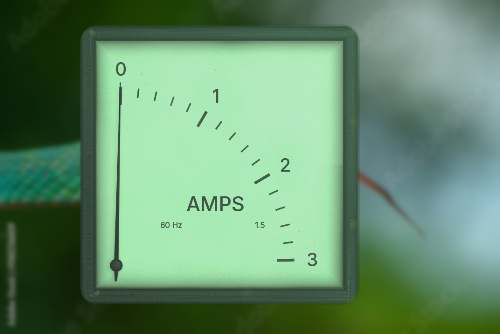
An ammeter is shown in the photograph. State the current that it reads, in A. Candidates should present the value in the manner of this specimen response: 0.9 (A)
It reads 0 (A)
